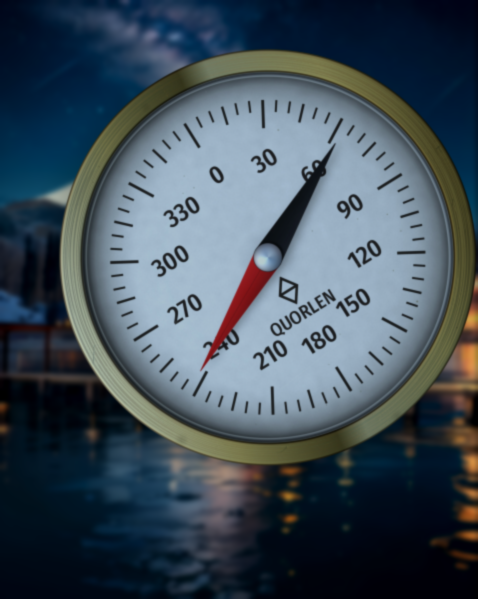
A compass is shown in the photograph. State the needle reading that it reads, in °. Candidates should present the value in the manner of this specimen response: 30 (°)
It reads 242.5 (°)
